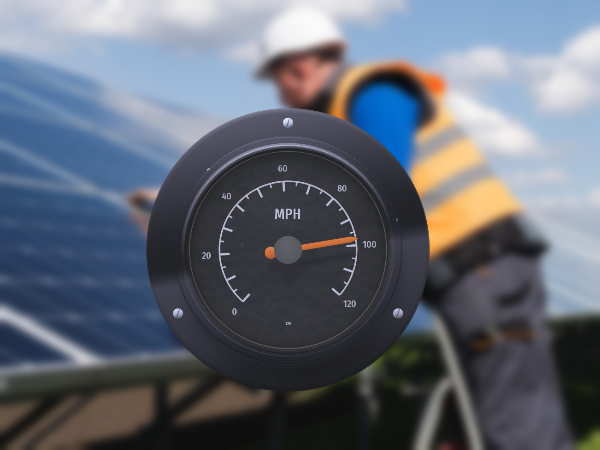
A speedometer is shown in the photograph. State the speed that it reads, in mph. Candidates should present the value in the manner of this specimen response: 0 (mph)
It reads 97.5 (mph)
